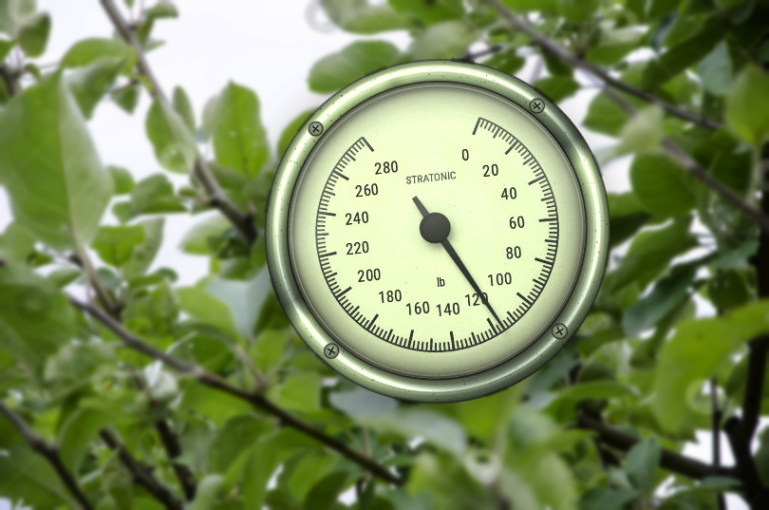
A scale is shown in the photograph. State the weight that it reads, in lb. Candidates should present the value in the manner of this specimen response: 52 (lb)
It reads 116 (lb)
